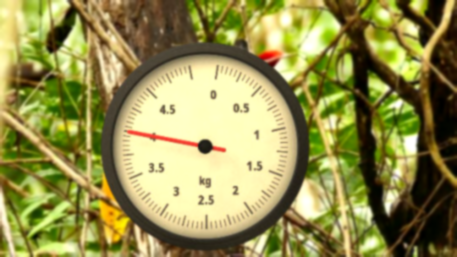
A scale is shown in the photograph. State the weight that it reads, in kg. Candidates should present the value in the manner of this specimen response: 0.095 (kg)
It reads 4 (kg)
